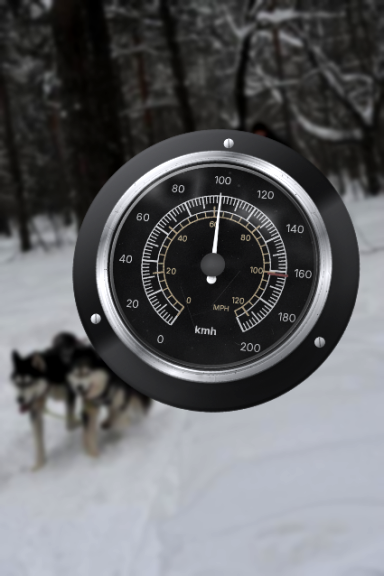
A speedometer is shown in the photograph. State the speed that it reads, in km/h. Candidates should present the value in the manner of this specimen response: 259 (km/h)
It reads 100 (km/h)
